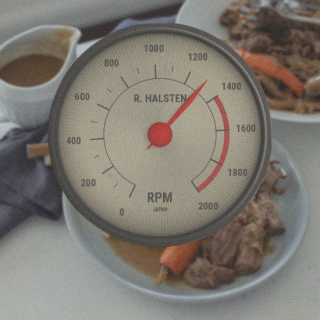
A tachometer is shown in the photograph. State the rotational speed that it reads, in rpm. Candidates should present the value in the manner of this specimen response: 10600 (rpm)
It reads 1300 (rpm)
